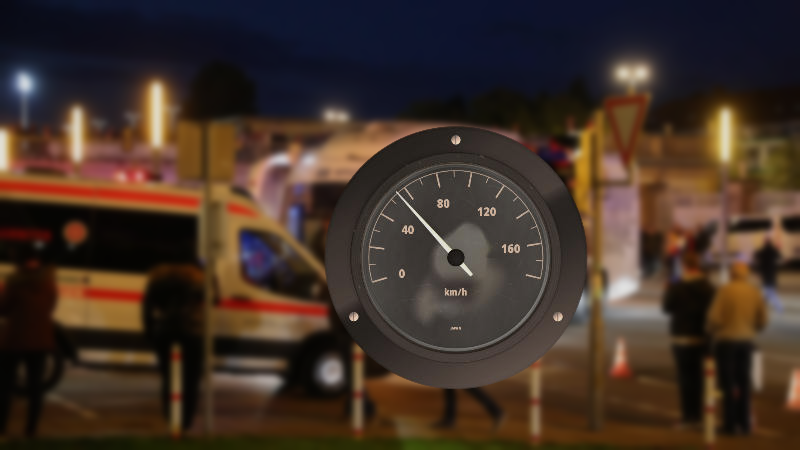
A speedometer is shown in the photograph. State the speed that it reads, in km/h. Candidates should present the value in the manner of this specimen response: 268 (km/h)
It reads 55 (km/h)
